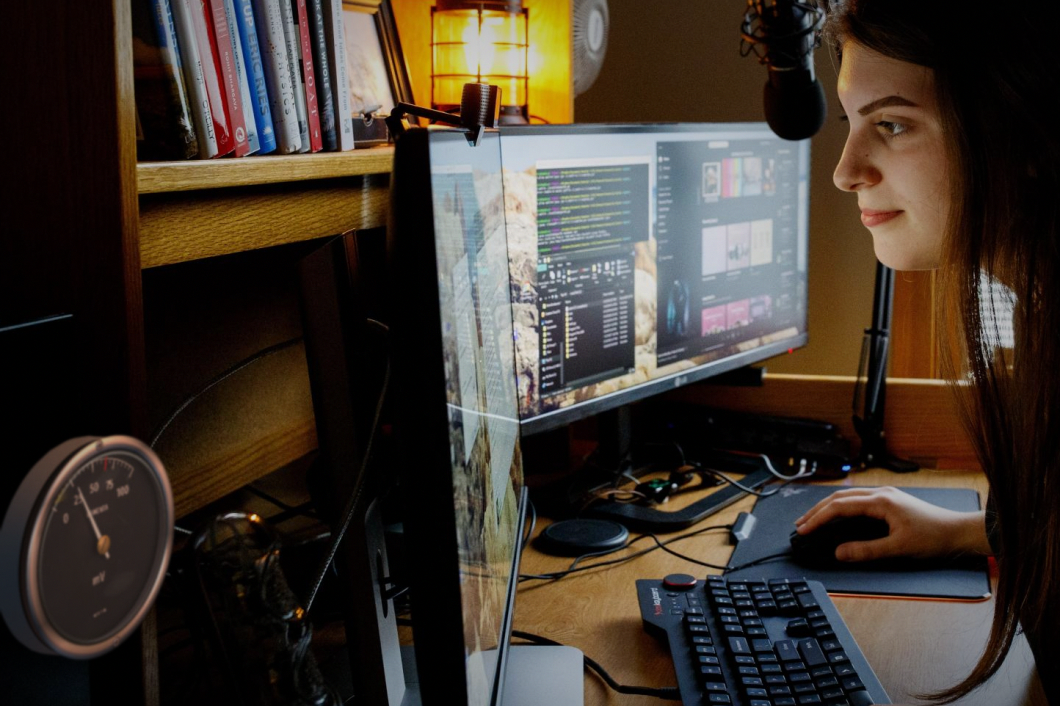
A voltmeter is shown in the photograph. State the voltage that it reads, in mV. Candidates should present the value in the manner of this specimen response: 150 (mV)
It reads 25 (mV)
